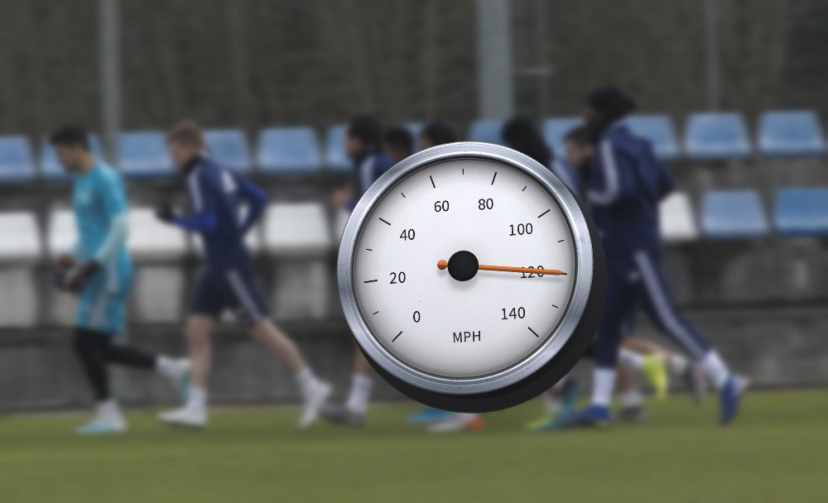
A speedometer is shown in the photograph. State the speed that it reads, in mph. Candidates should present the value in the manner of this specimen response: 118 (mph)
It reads 120 (mph)
